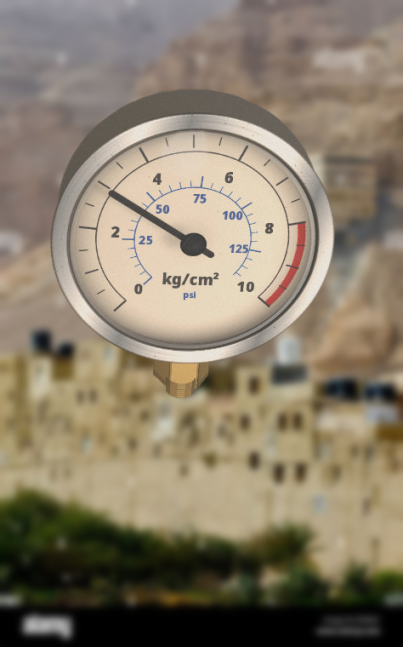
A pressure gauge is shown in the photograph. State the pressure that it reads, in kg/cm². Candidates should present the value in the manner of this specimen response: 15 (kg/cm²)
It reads 3 (kg/cm²)
